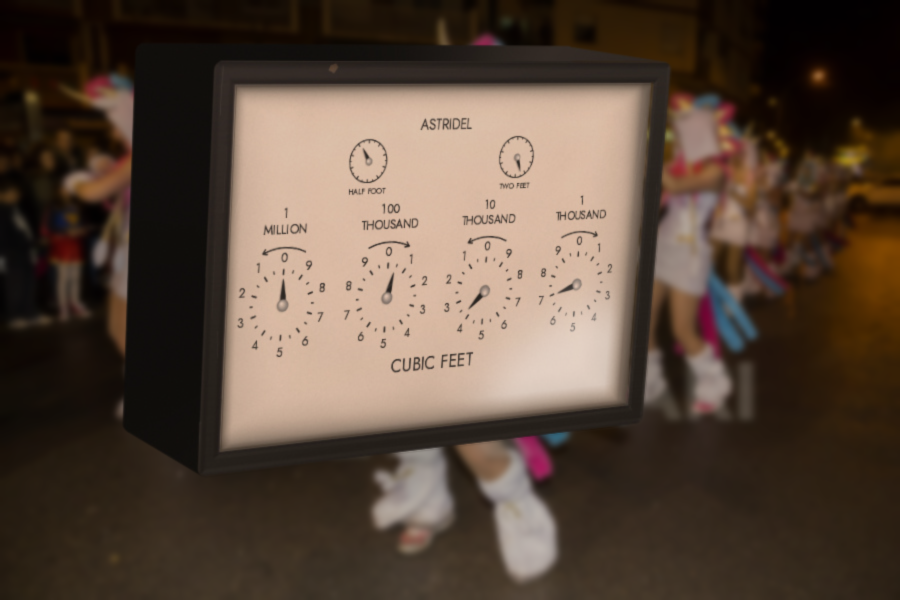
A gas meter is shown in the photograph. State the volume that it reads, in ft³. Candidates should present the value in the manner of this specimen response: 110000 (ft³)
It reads 3700 (ft³)
